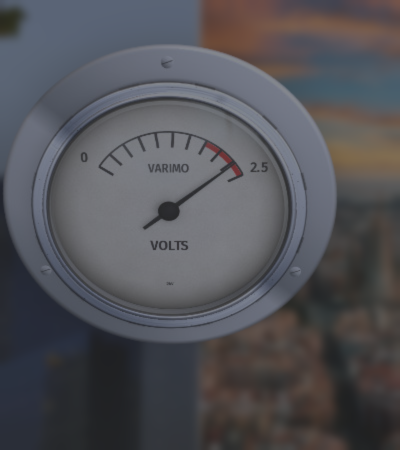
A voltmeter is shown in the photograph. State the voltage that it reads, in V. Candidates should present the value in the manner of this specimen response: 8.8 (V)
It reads 2.25 (V)
